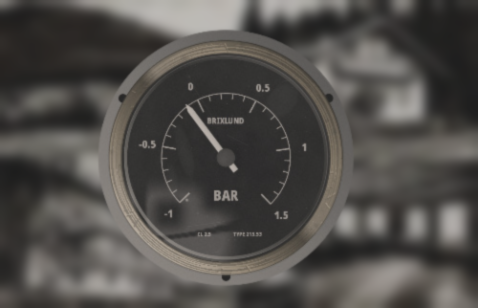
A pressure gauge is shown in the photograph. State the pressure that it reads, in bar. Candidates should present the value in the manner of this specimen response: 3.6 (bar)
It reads -0.1 (bar)
